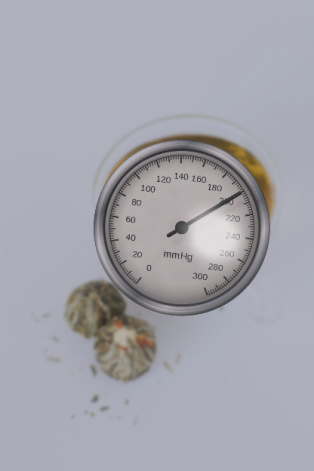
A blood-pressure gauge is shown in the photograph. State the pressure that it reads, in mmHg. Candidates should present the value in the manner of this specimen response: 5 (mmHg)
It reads 200 (mmHg)
